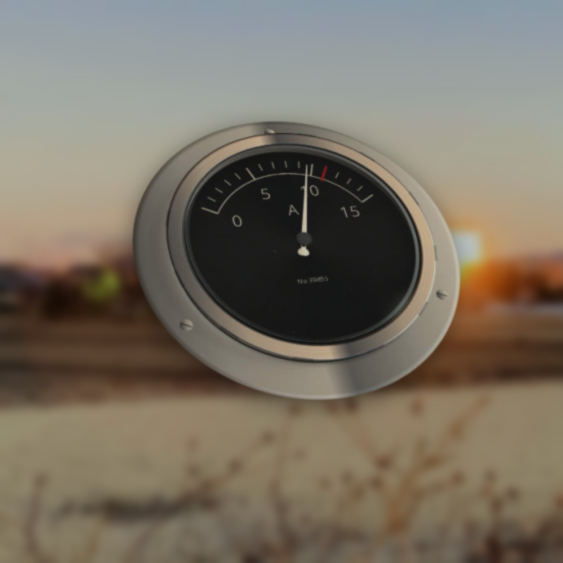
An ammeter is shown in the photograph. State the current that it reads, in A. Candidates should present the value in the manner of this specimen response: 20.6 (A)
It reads 9.5 (A)
